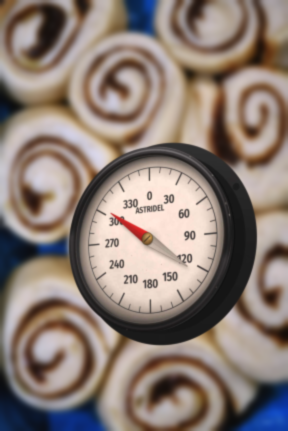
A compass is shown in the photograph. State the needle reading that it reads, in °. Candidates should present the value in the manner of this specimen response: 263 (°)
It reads 305 (°)
